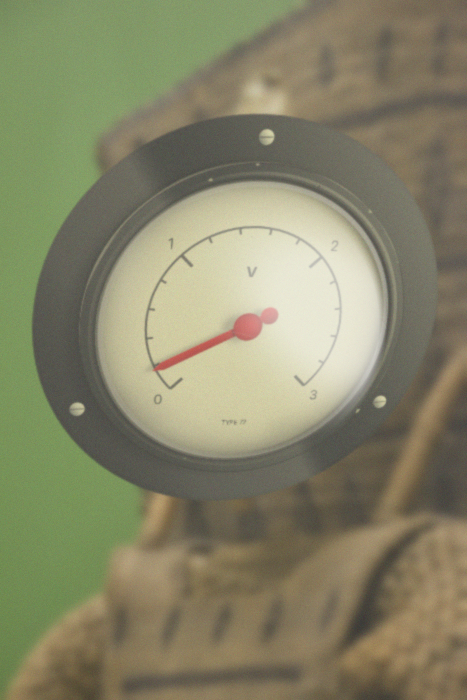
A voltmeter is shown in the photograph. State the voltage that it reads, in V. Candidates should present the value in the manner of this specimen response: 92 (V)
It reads 0.2 (V)
